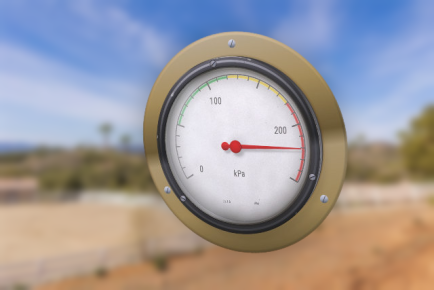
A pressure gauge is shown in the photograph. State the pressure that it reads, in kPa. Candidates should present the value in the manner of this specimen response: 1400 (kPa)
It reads 220 (kPa)
